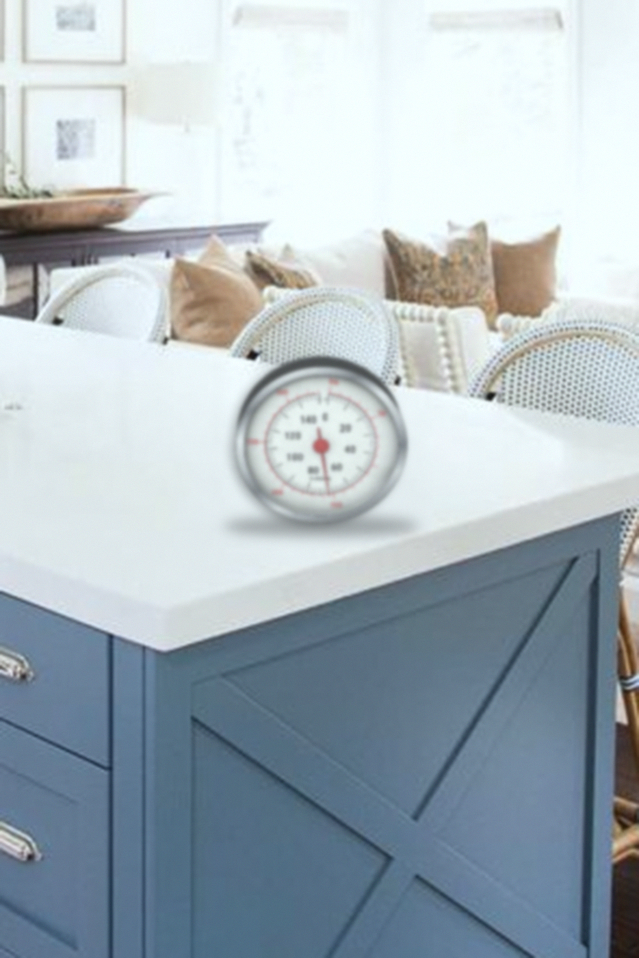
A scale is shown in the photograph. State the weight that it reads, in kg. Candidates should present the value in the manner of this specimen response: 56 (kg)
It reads 70 (kg)
